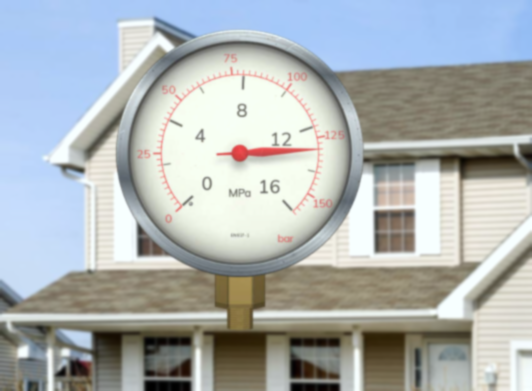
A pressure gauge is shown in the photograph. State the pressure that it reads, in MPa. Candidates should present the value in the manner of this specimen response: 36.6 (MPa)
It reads 13 (MPa)
